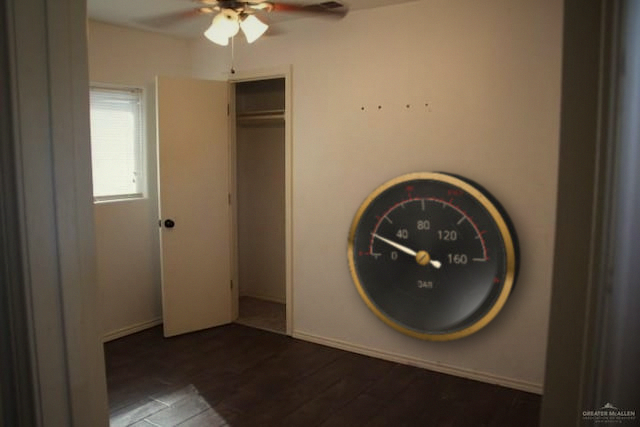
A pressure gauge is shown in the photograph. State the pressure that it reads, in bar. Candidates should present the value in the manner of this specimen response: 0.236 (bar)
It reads 20 (bar)
